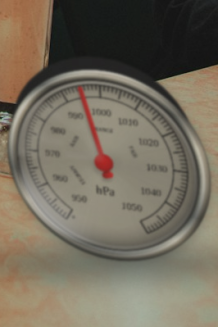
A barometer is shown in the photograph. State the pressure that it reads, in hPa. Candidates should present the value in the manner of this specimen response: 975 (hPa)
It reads 995 (hPa)
